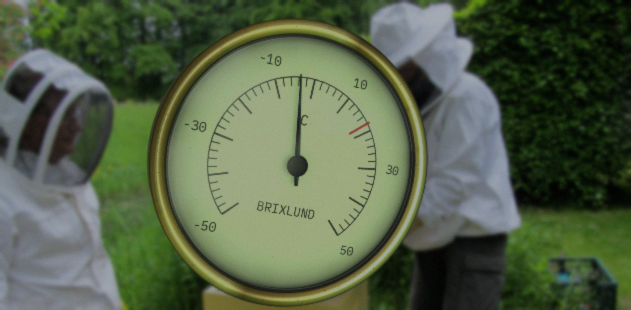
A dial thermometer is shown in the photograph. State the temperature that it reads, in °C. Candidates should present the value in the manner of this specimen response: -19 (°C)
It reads -4 (°C)
